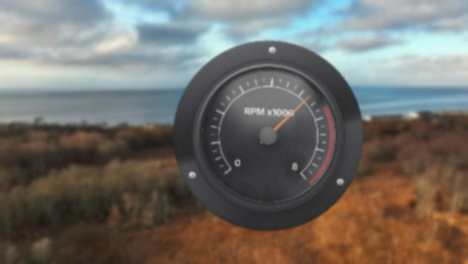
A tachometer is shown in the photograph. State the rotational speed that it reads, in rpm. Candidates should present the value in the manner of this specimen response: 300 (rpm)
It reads 5250 (rpm)
